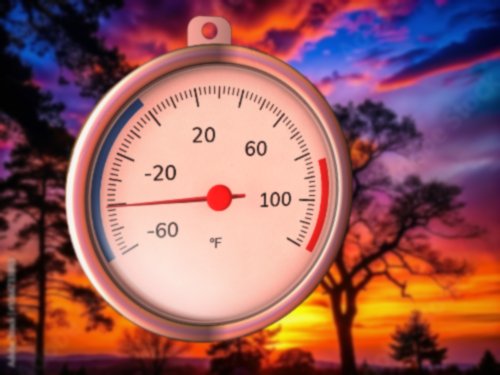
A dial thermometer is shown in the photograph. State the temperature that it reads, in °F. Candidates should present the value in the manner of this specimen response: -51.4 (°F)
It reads -40 (°F)
